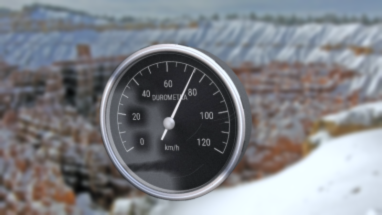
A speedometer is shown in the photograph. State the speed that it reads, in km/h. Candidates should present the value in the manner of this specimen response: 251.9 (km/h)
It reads 75 (km/h)
